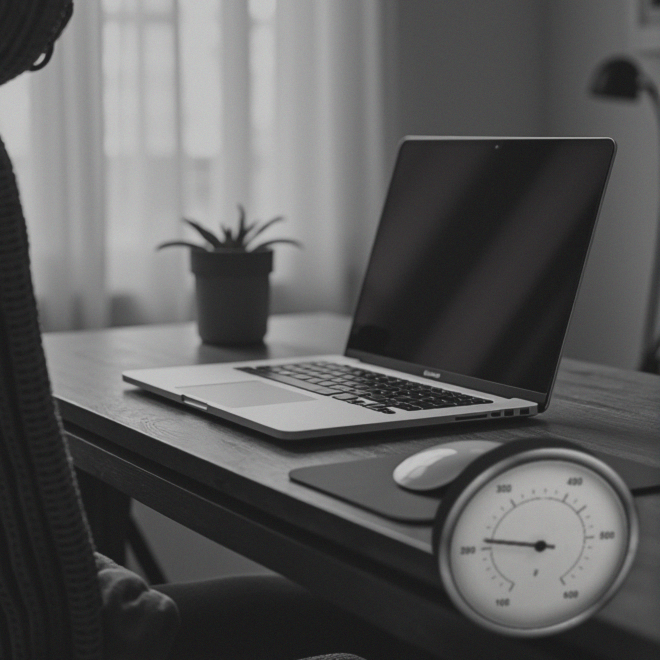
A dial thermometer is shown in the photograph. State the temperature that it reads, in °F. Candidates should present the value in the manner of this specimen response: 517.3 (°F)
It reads 220 (°F)
